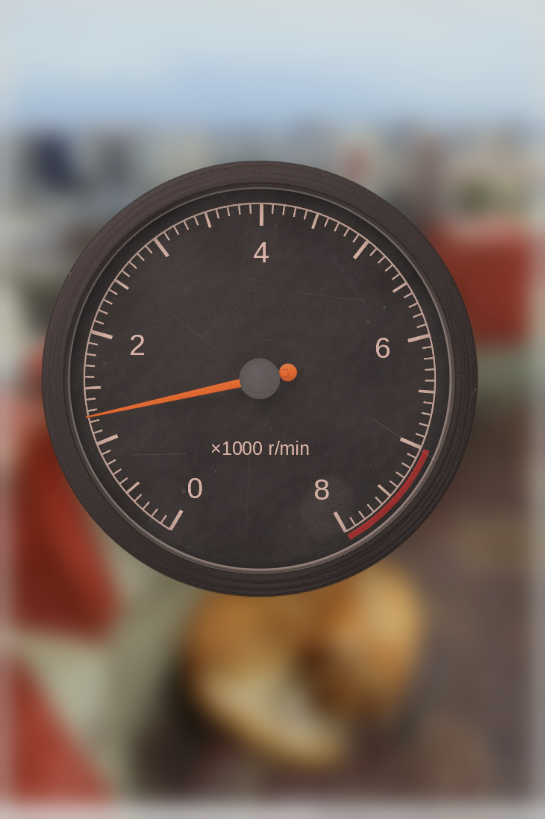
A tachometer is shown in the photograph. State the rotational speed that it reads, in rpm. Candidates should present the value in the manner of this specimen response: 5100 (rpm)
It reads 1250 (rpm)
